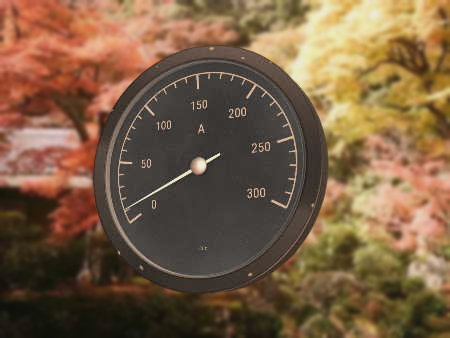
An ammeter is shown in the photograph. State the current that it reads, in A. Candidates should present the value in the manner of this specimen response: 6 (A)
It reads 10 (A)
